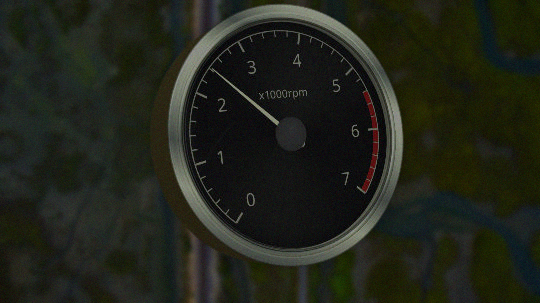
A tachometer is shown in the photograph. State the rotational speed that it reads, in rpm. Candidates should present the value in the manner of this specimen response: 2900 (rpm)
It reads 2400 (rpm)
